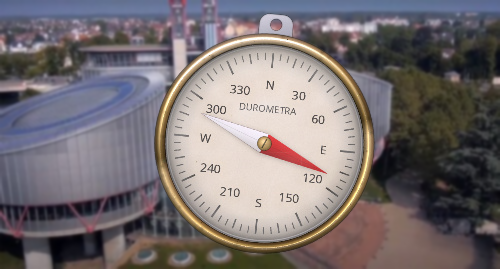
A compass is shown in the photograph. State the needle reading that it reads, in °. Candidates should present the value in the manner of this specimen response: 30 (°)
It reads 110 (°)
